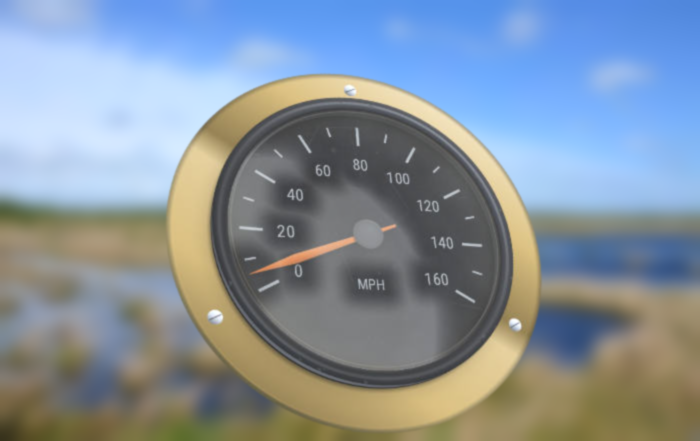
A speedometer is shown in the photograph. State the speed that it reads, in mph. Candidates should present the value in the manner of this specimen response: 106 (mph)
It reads 5 (mph)
